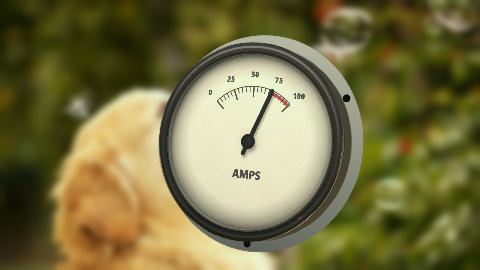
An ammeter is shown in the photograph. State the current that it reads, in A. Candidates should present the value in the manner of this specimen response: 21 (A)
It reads 75 (A)
